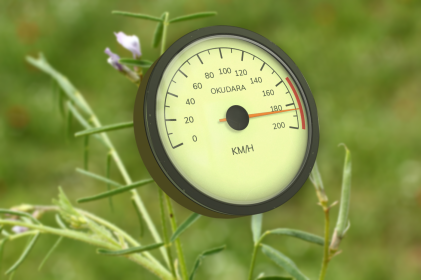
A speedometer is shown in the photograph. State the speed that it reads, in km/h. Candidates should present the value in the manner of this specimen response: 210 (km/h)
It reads 185 (km/h)
